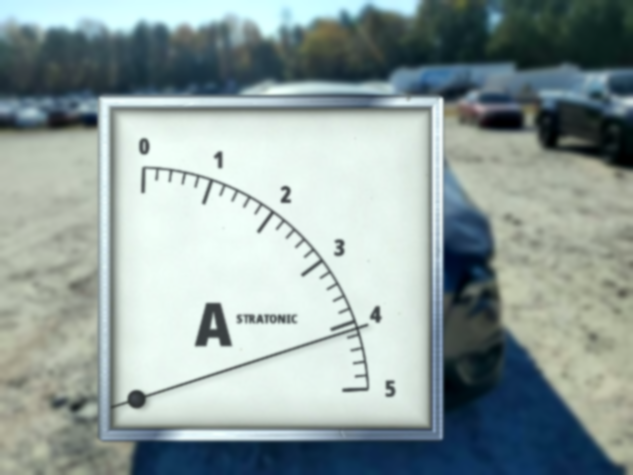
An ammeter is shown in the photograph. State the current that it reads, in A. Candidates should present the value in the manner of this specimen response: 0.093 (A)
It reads 4.1 (A)
